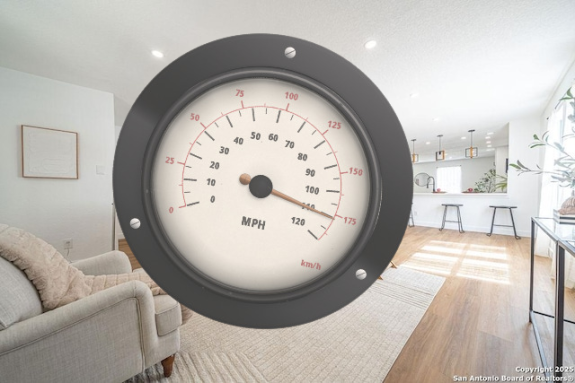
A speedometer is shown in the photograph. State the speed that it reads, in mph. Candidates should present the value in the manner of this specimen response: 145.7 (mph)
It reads 110 (mph)
